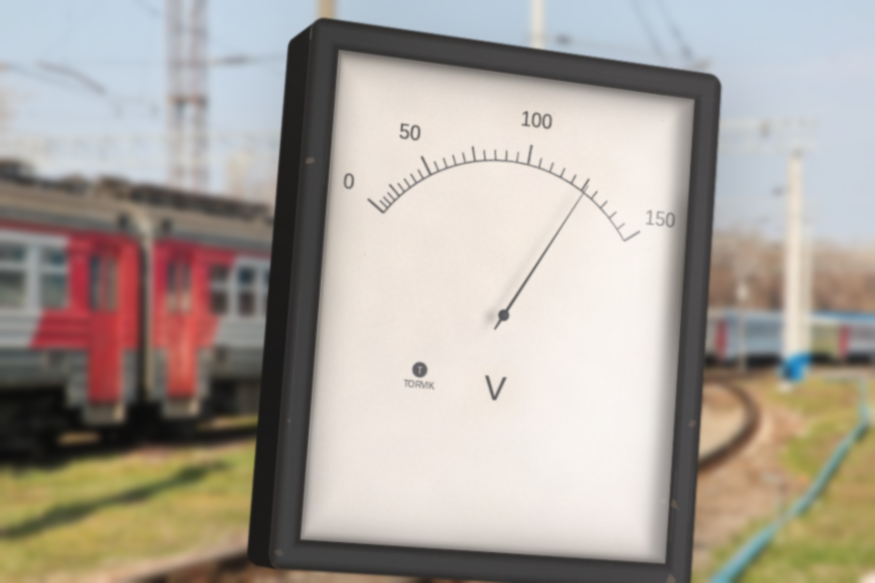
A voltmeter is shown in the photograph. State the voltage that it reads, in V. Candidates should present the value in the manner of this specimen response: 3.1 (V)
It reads 125 (V)
